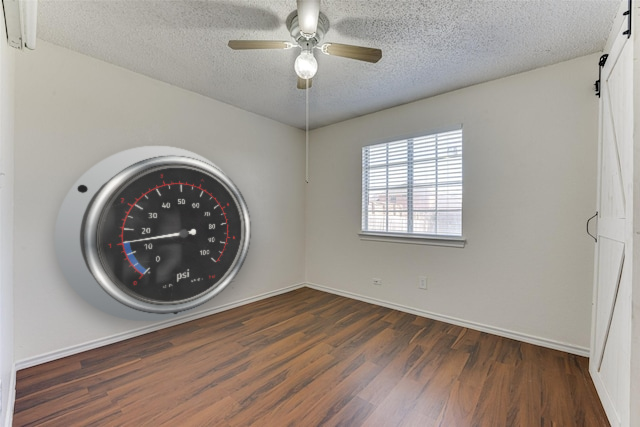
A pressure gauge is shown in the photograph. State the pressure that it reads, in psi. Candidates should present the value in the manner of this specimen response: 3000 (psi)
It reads 15 (psi)
